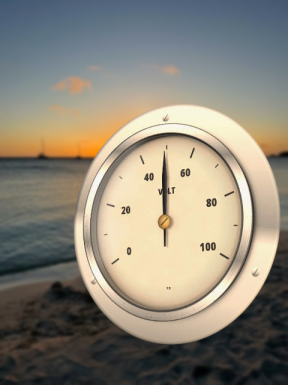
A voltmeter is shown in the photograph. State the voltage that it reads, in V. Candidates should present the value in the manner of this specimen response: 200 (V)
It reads 50 (V)
